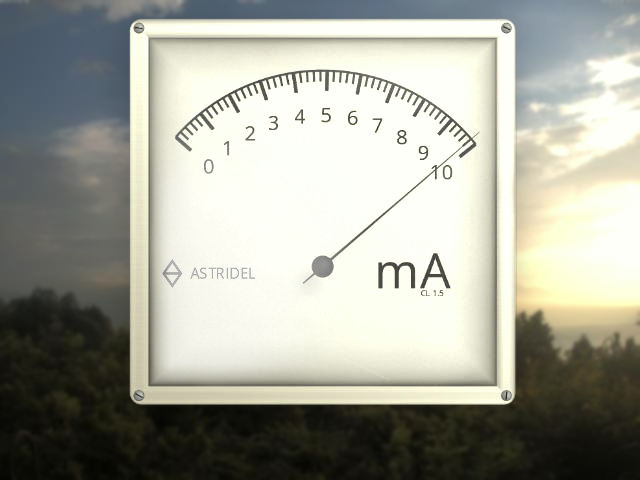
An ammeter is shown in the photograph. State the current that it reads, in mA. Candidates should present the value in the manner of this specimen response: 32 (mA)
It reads 9.8 (mA)
